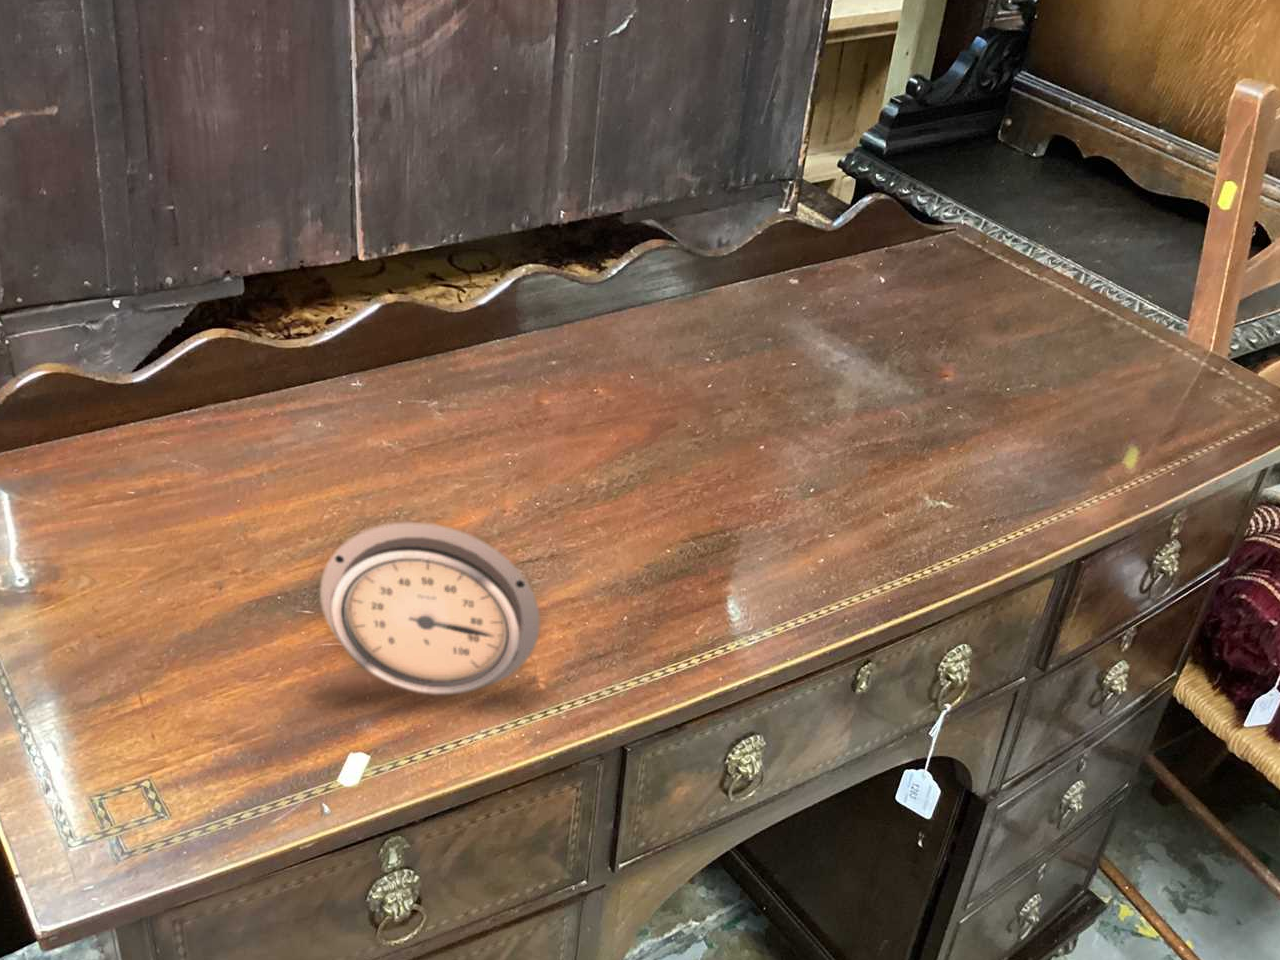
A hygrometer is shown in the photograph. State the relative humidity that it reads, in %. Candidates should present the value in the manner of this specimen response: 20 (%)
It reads 85 (%)
